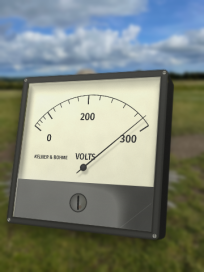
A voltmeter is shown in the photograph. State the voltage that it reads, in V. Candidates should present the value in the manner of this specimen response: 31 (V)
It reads 290 (V)
